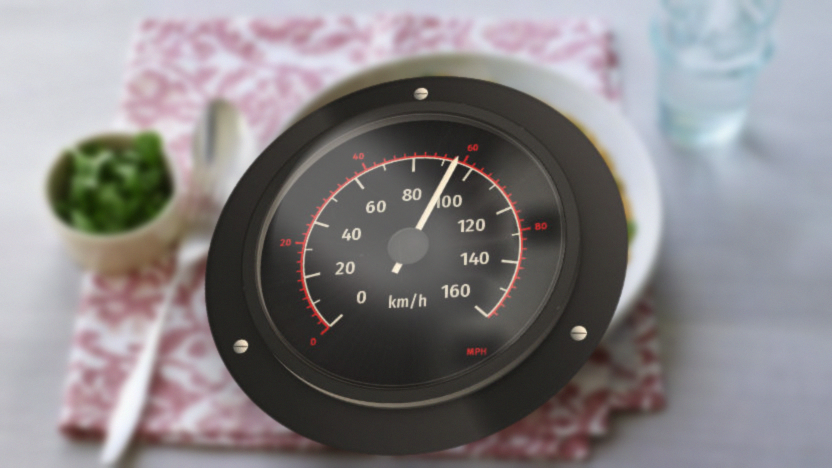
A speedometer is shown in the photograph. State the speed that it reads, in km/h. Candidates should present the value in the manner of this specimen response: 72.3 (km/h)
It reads 95 (km/h)
